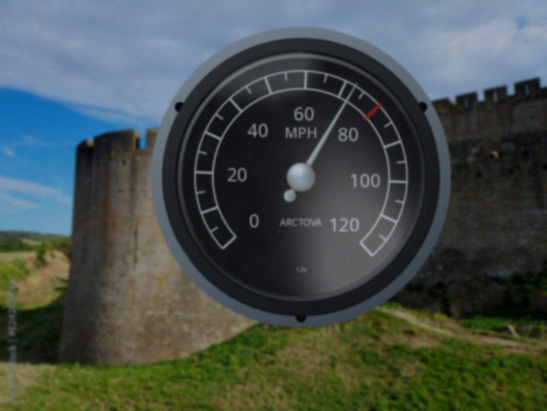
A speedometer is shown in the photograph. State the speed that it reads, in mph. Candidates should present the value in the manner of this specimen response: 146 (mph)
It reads 72.5 (mph)
